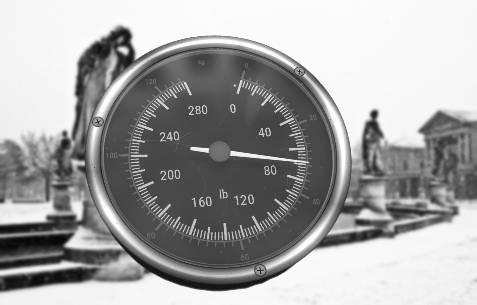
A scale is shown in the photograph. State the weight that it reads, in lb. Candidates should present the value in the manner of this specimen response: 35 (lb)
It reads 70 (lb)
